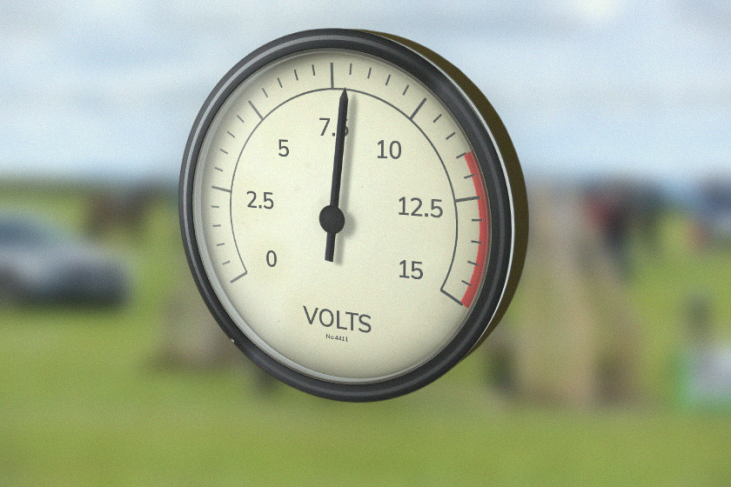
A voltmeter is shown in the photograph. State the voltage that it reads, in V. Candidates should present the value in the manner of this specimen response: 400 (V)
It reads 8 (V)
